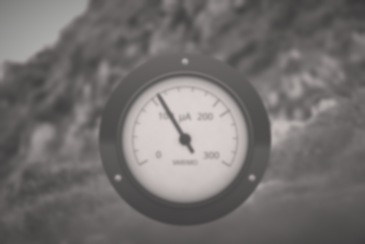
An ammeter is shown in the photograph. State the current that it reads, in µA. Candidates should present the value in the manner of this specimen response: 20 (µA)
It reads 110 (µA)
